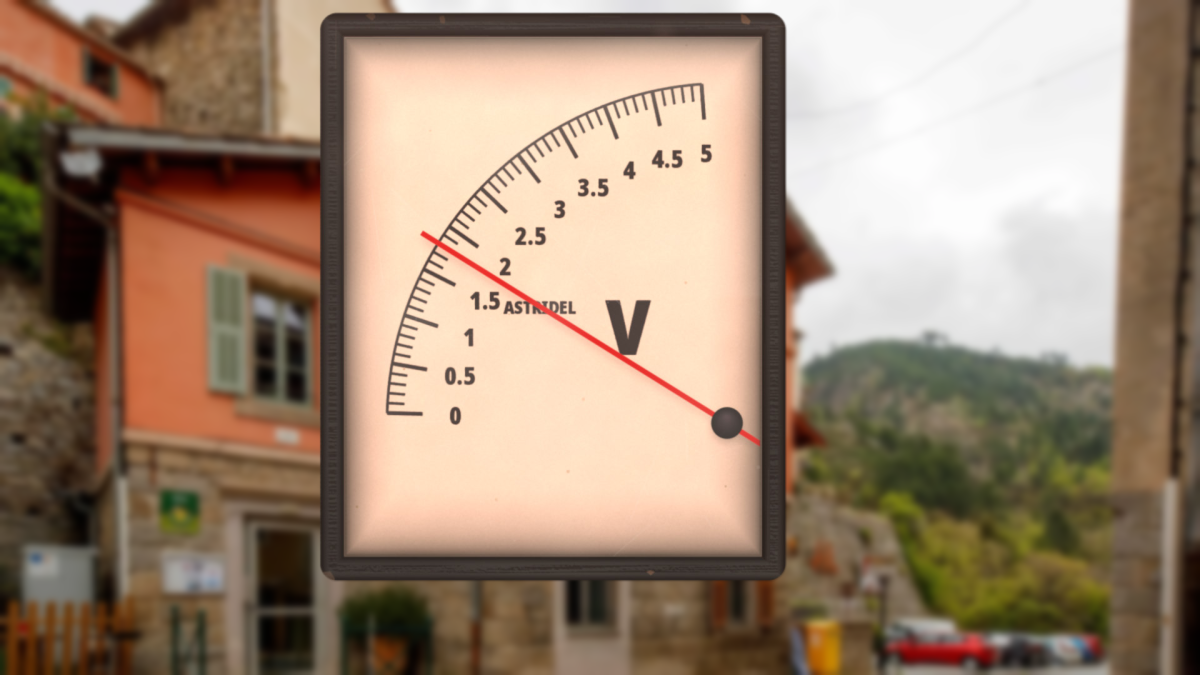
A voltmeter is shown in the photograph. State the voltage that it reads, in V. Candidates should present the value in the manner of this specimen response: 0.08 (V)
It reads 1.8 (V)
